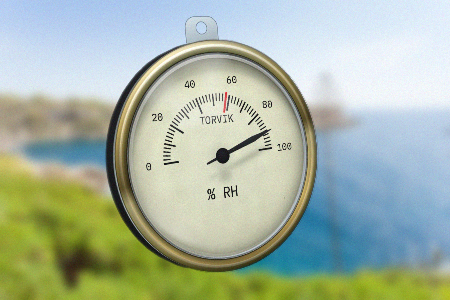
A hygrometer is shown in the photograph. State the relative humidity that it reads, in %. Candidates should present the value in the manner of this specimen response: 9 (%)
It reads 90 (%)
